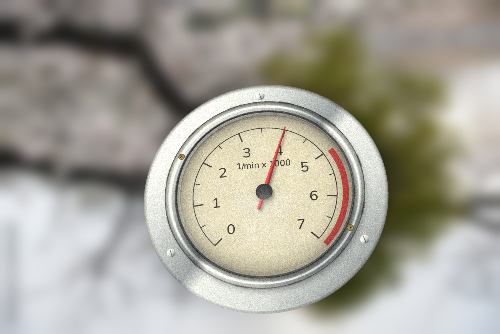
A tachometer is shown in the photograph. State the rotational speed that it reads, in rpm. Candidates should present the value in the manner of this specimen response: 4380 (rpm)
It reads 4000 (rpm)
